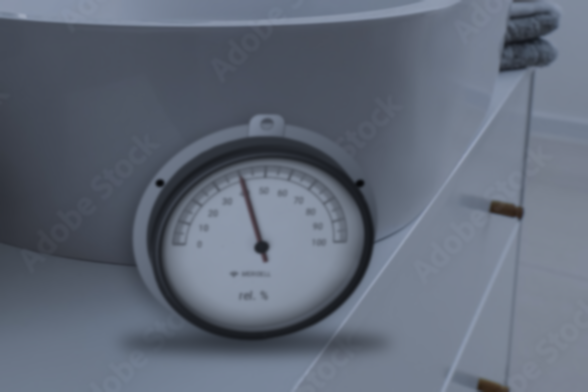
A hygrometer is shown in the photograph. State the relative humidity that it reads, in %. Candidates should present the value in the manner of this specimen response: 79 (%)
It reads 40 (%)
